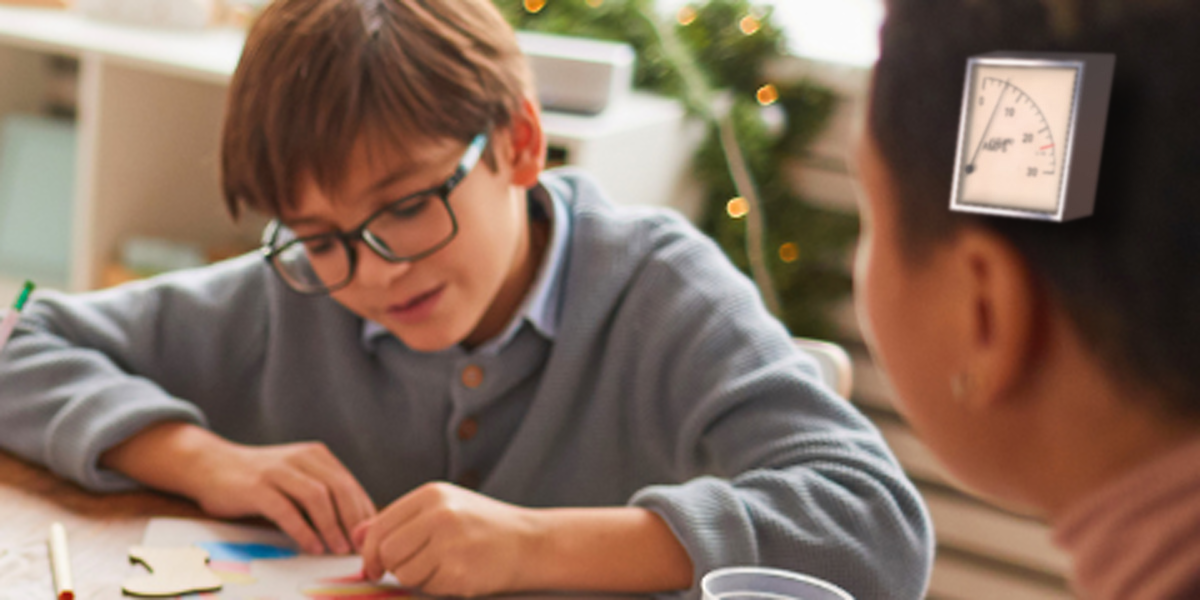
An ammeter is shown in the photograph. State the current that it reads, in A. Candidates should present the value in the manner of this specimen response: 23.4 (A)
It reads 6 (A)
